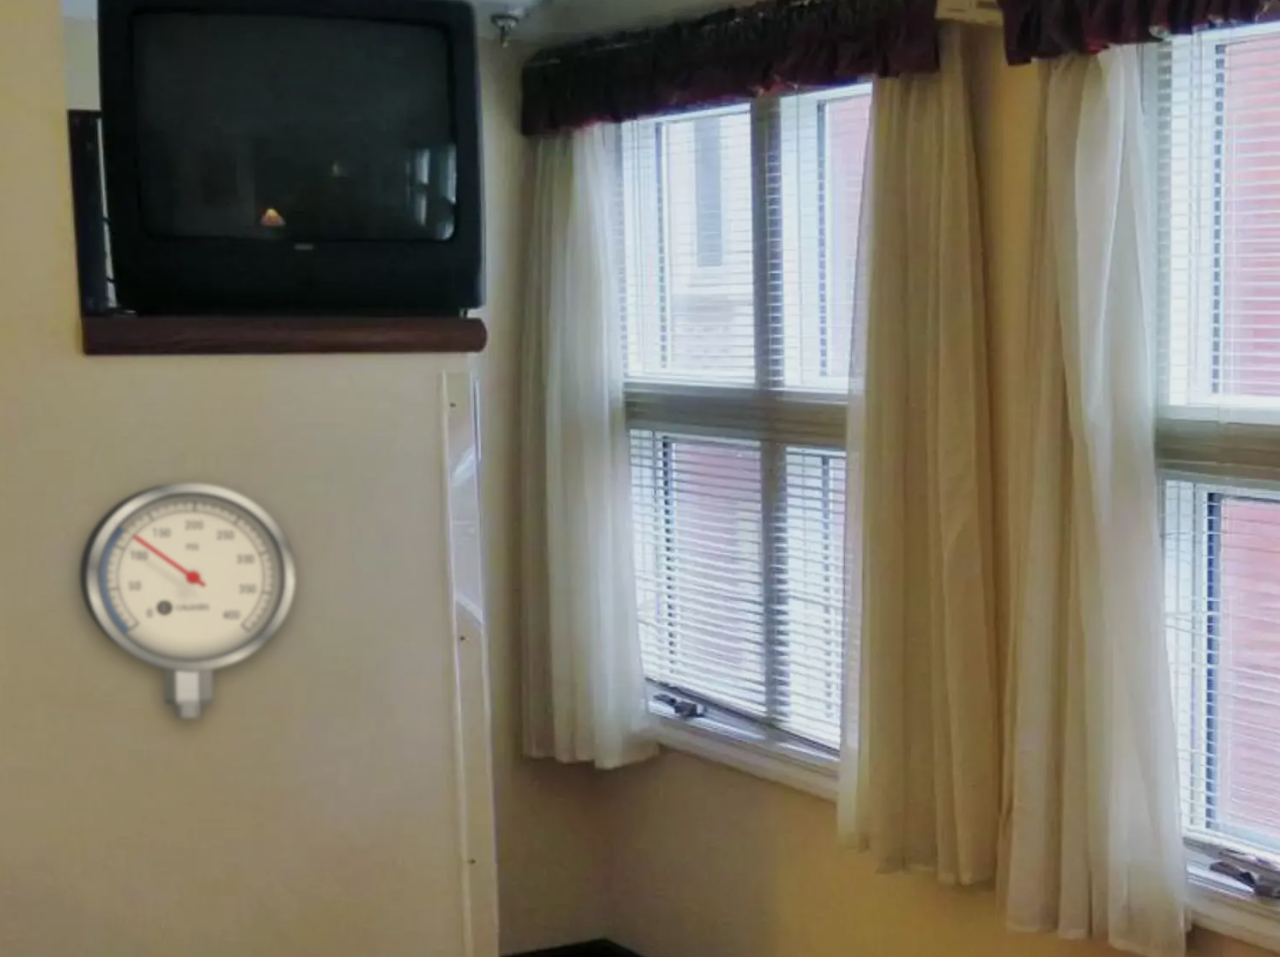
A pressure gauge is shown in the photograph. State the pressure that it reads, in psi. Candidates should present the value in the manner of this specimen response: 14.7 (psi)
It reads 120 (psi)
